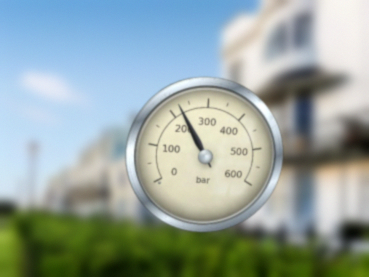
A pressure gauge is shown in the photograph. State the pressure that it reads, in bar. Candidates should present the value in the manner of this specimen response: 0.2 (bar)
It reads 225 (bar)
